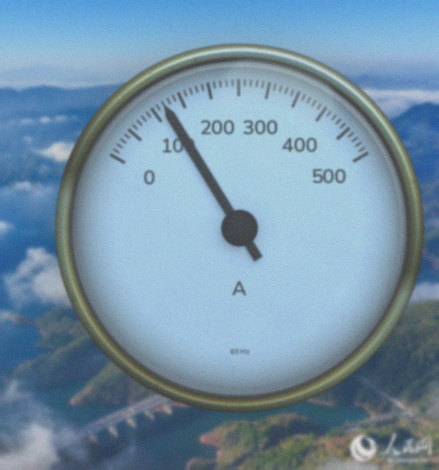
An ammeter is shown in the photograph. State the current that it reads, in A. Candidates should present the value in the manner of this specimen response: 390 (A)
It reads 120 (A)
